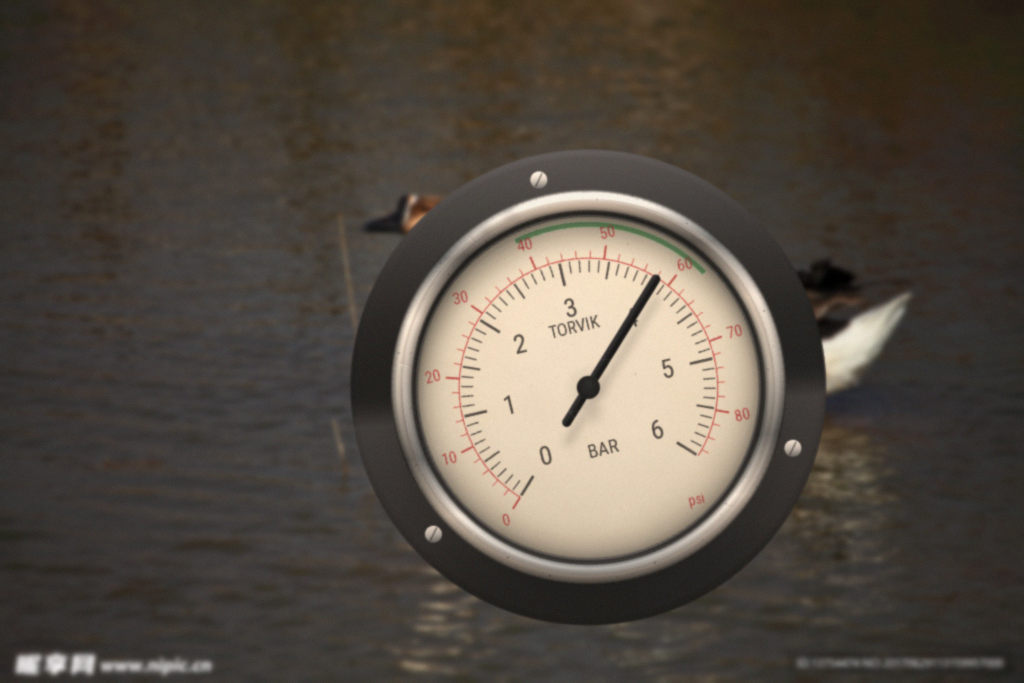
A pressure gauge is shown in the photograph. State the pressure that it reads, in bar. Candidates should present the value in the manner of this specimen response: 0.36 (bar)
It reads 4 (bar)
